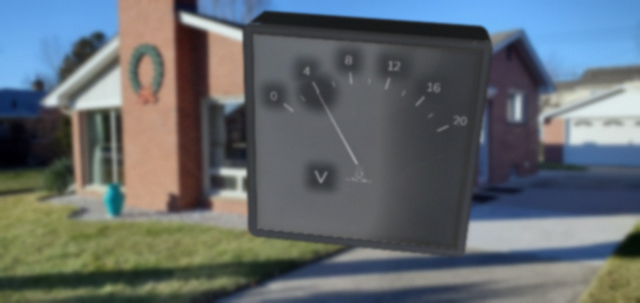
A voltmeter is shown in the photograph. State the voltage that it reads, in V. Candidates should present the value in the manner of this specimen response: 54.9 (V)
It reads 4 (V)
